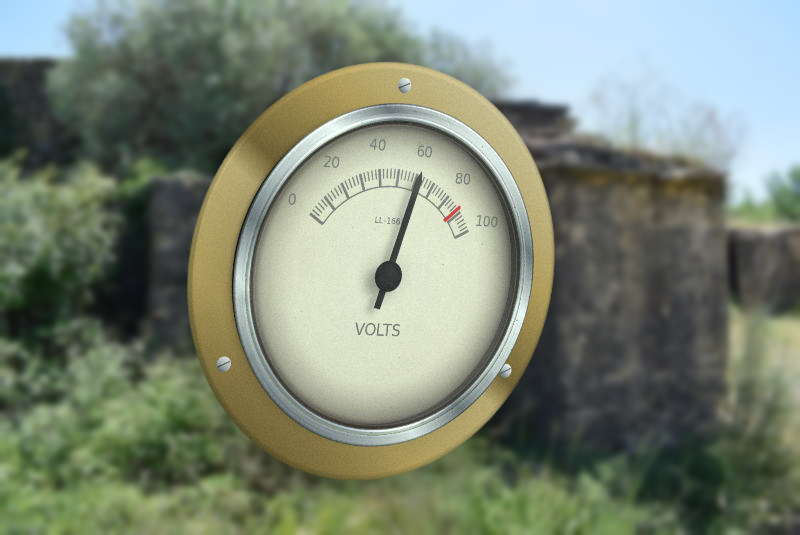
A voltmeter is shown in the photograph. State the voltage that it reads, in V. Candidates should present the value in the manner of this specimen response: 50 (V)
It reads 60 (V)
